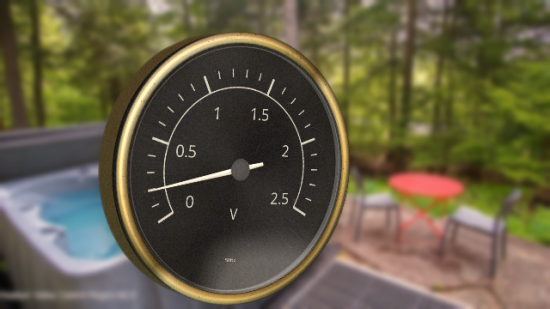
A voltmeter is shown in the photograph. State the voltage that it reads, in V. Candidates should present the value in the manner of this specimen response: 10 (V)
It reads 0.2 (V)
